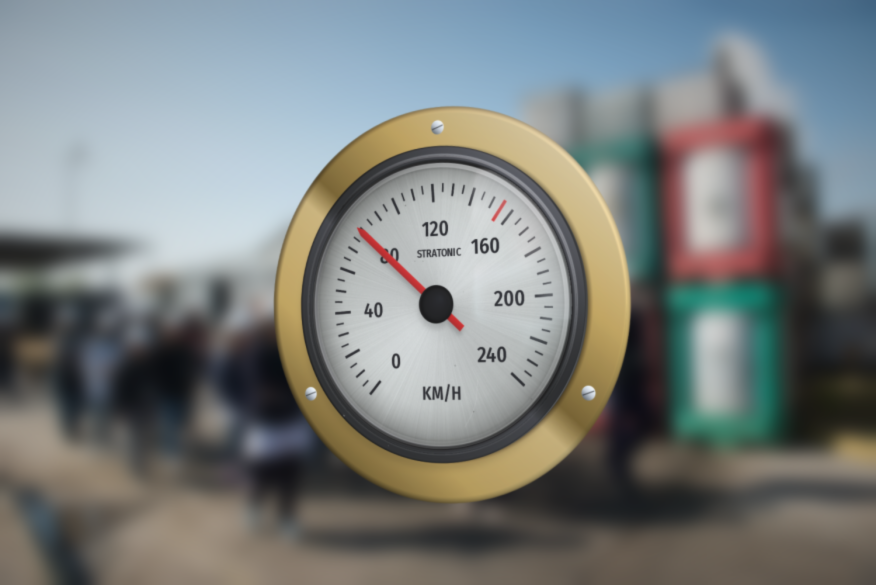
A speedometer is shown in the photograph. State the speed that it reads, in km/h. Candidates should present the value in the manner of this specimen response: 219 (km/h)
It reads 80 (km/h)
